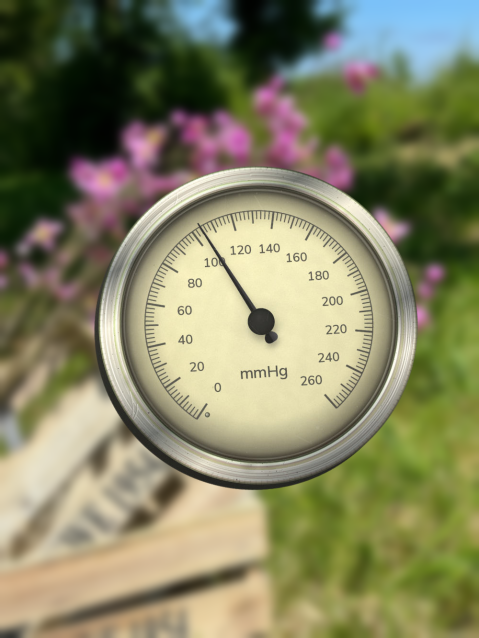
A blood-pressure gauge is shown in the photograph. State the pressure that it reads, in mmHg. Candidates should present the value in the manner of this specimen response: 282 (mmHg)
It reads 104 (mmHg)
